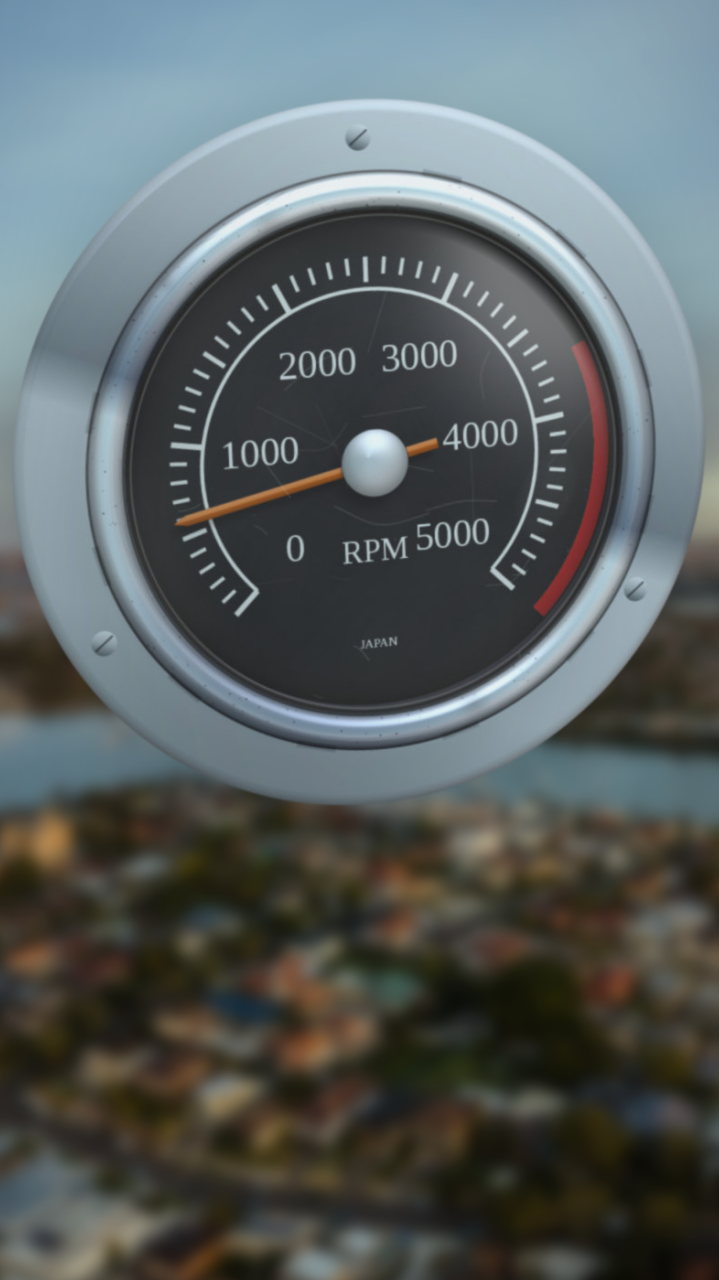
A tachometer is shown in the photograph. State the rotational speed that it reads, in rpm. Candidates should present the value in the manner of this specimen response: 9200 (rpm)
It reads 600 (rpm)
